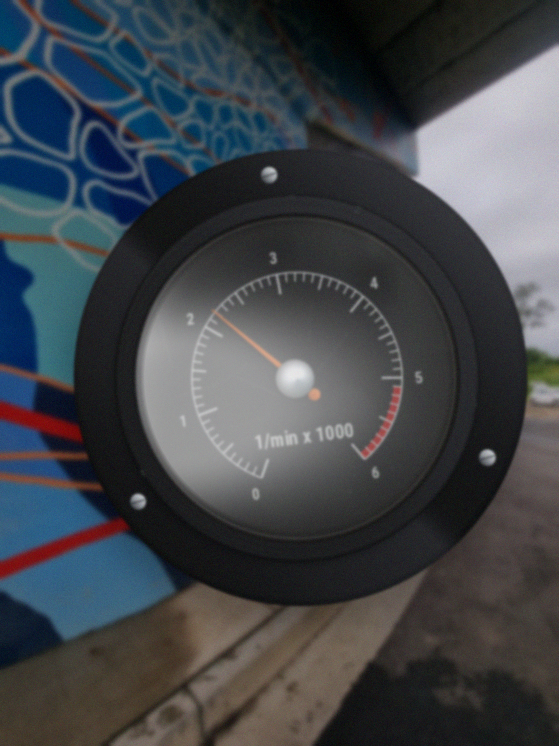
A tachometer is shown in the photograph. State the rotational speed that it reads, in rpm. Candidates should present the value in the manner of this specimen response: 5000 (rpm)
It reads 2200 (rpm)
